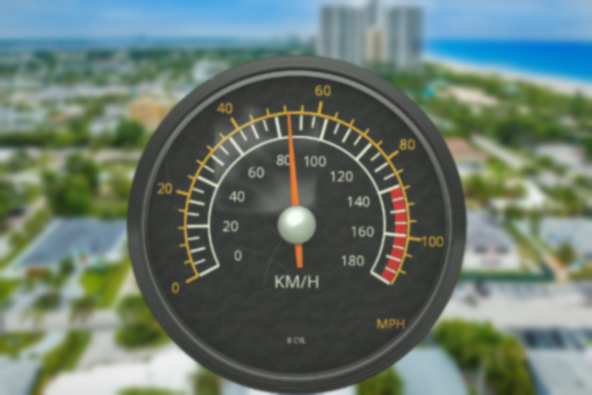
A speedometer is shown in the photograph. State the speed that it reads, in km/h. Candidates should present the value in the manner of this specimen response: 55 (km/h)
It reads 85 (km/h)
